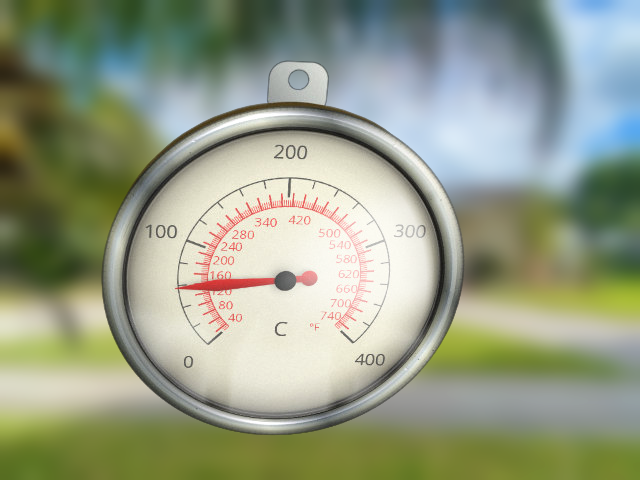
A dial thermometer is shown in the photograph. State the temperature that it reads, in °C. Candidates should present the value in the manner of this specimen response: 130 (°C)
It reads 60 (°C)
